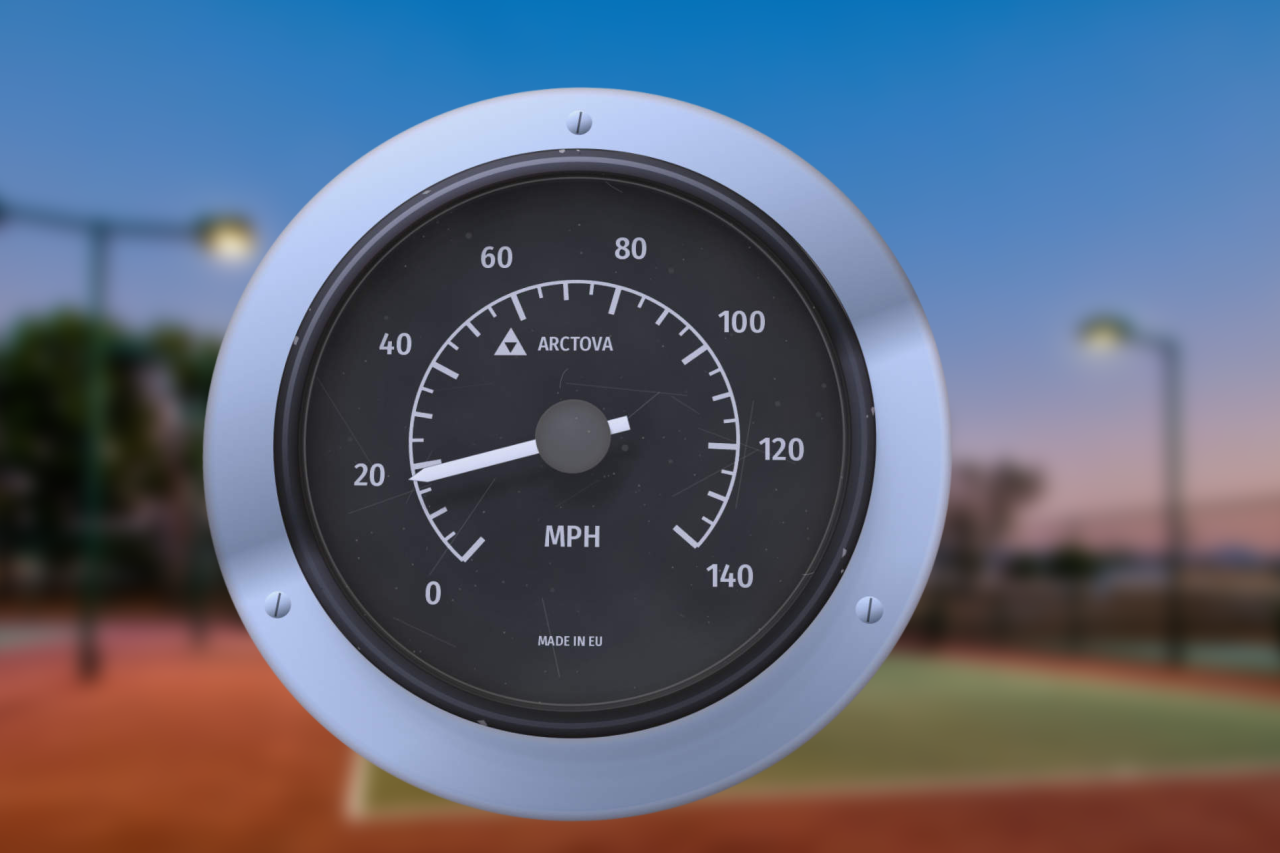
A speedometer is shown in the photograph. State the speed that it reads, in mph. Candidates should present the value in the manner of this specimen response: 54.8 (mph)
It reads 17.5 (mph)
